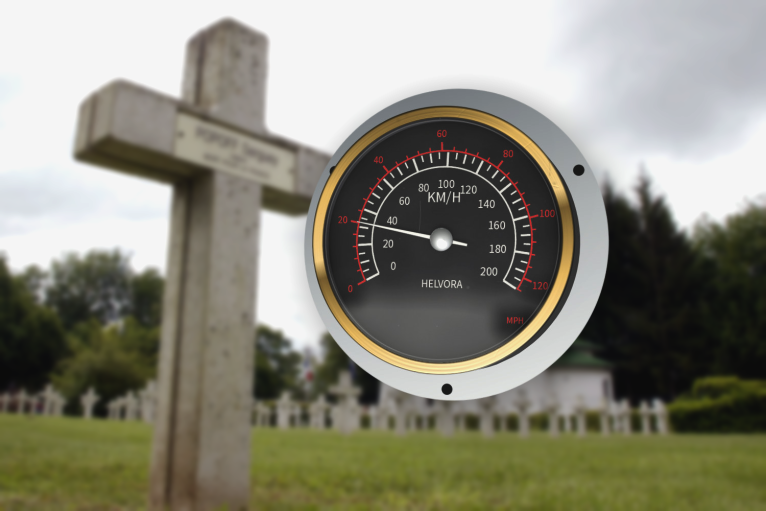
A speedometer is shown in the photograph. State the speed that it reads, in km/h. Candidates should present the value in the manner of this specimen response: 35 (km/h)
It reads 32.5 (km/h)
